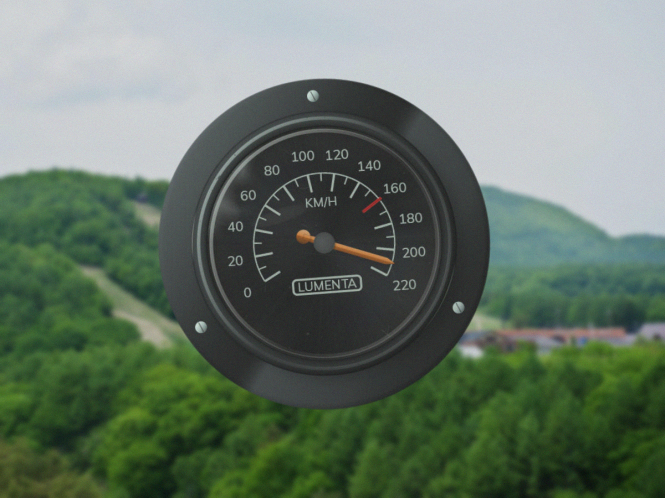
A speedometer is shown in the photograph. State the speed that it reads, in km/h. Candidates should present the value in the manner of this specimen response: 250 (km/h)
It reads 210 (km/h)
